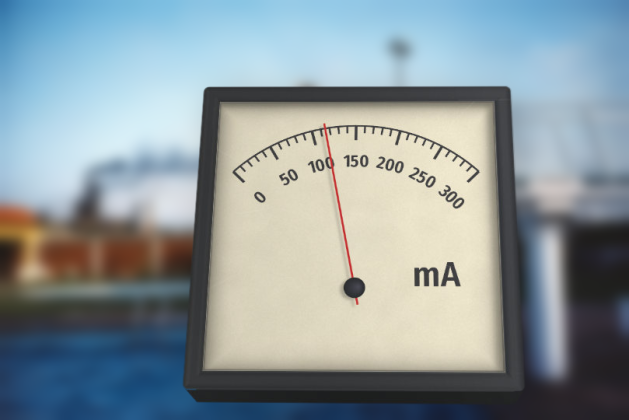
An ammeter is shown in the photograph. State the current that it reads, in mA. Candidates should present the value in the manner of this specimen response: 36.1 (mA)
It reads 115 (mA)
